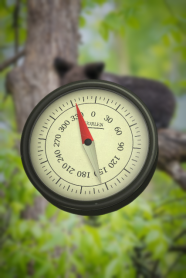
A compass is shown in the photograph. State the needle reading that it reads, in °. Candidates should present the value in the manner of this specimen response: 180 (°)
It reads 335 (°)
